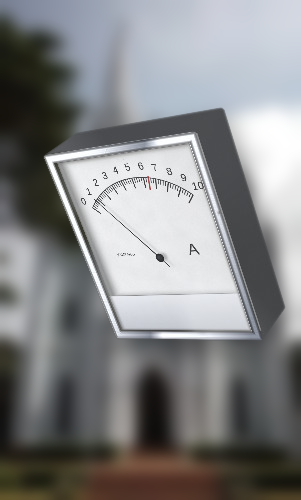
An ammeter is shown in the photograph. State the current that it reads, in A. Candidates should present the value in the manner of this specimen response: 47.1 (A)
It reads 1 (A)
